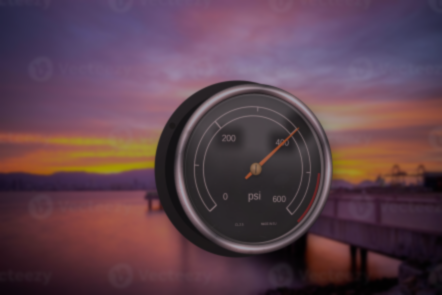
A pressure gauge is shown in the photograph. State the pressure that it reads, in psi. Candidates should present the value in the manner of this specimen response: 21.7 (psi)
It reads 400 (psi)
